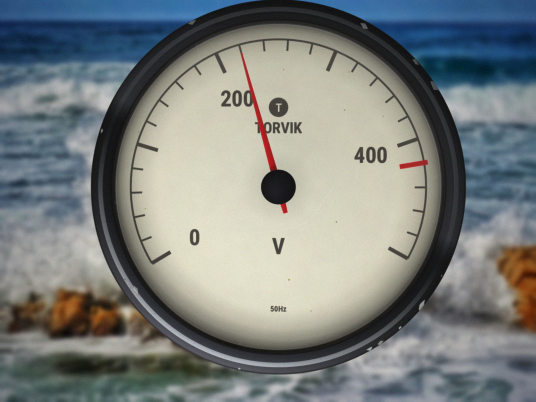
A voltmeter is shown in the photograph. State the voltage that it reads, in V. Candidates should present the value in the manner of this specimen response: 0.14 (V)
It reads 220 (V)
